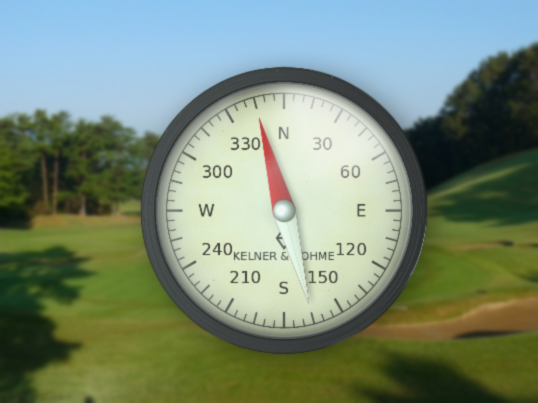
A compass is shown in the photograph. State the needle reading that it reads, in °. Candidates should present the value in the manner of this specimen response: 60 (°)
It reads 345 (°)
